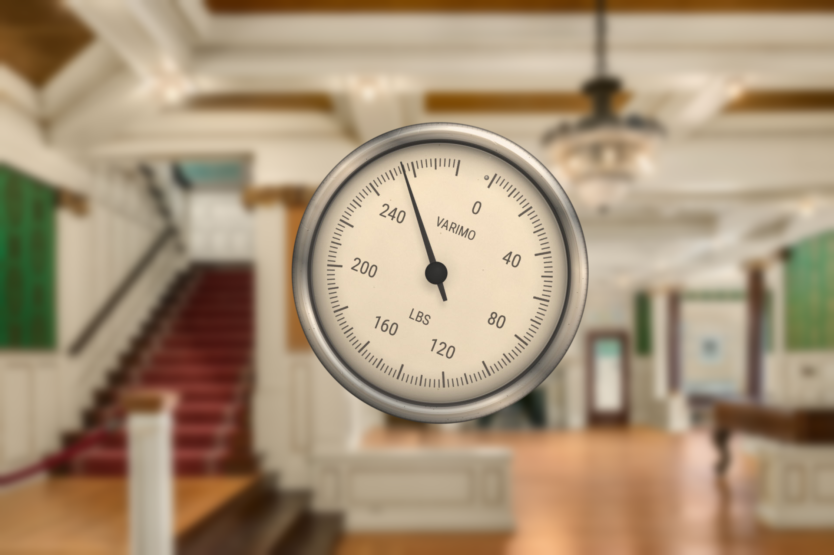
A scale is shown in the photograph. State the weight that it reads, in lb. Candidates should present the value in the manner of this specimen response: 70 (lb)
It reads 256 (lb)
